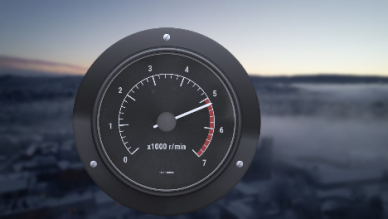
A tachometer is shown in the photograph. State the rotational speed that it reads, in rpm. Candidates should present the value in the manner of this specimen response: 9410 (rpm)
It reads 5200 (rpm)
